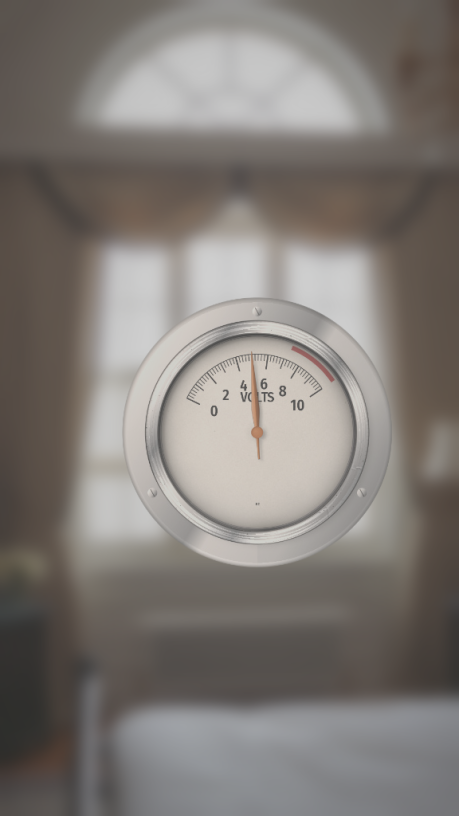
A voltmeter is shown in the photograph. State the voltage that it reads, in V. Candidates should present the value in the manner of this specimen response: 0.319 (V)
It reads 5 (V)
